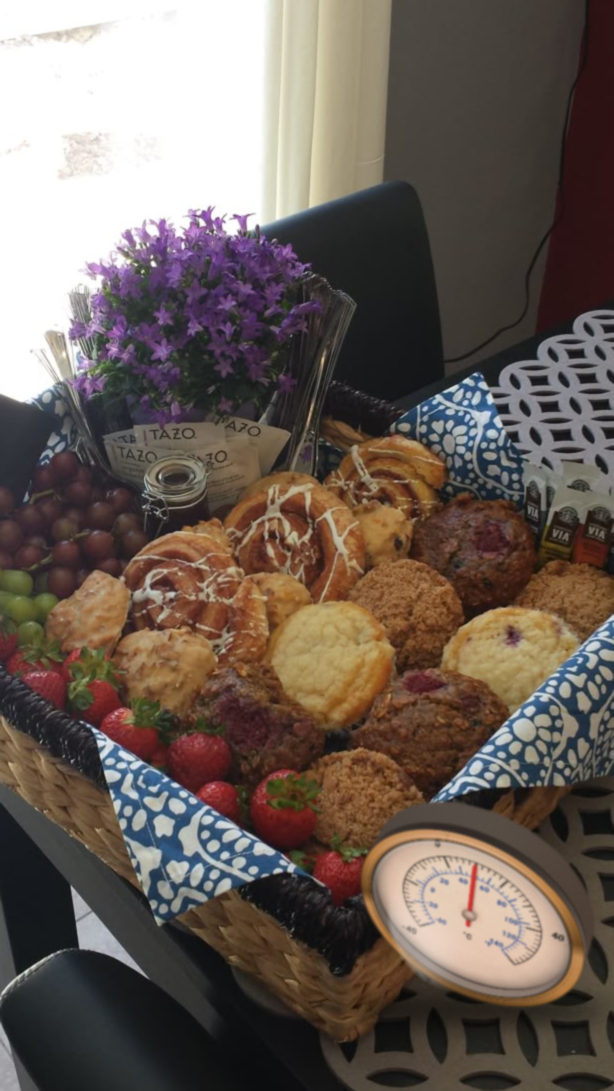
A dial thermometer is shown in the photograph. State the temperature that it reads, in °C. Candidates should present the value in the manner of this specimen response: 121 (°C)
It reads 10 (°C)
